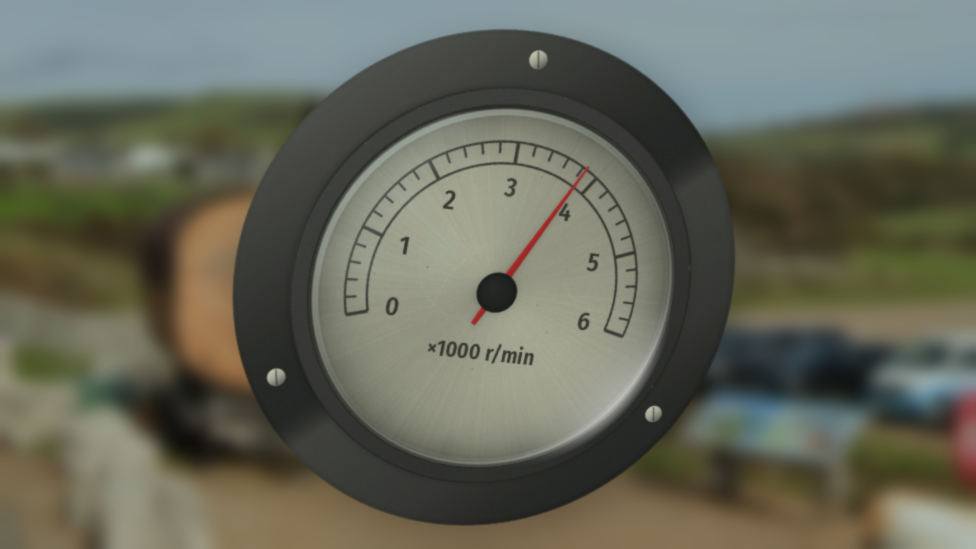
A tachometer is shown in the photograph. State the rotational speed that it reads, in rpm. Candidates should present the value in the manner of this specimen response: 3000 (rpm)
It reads 3800 (rpm)
